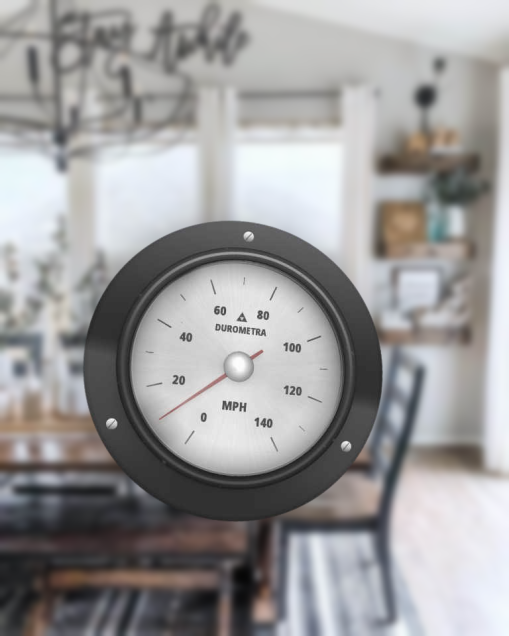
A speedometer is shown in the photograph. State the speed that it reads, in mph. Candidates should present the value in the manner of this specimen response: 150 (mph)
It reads 10 (mph)
